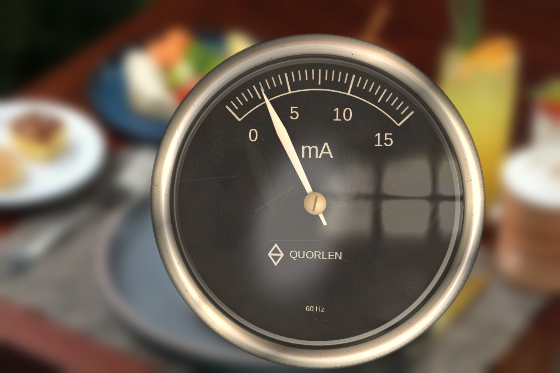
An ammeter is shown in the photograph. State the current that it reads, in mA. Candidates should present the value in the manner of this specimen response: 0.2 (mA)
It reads 3 (mA)
